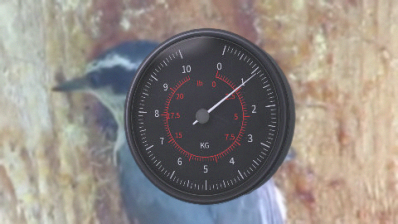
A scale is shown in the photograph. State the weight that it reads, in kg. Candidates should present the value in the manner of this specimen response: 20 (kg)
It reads 1.1 (kg)
